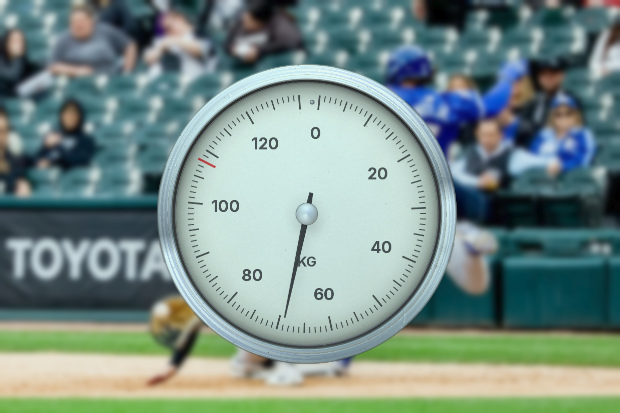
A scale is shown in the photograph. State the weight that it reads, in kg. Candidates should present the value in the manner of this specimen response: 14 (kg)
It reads 69 (kg)
